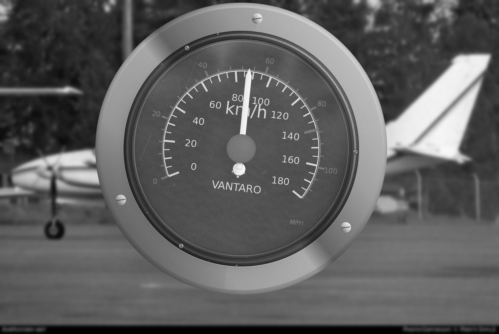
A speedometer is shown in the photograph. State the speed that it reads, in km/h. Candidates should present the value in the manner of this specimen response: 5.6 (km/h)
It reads 87.5 (km/h)
